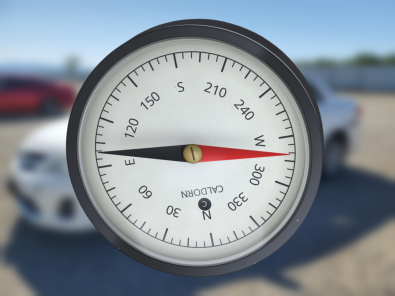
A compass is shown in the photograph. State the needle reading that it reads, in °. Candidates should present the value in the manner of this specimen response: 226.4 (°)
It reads 280 (°)
